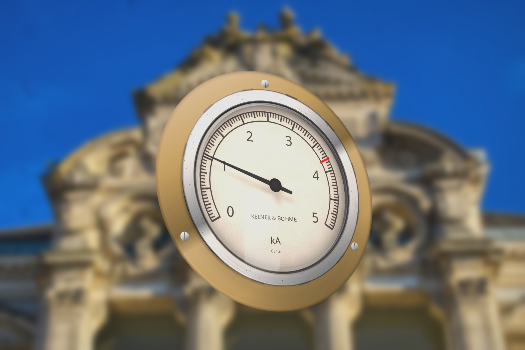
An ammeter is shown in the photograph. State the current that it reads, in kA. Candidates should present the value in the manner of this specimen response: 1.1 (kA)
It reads 1 (kA)
